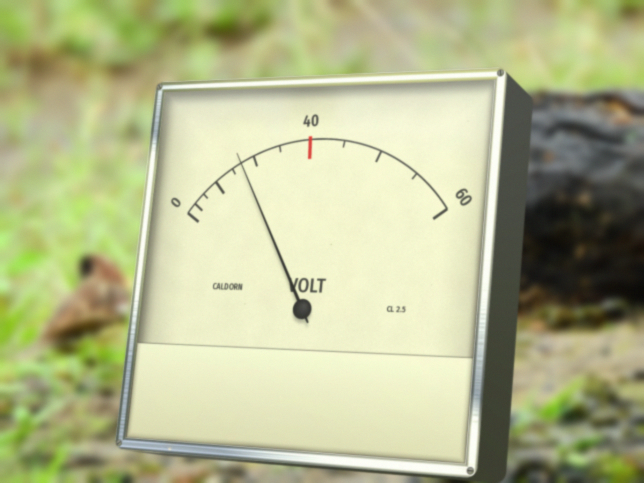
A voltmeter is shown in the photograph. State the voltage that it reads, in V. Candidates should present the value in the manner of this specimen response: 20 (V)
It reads 27.5 (V)
